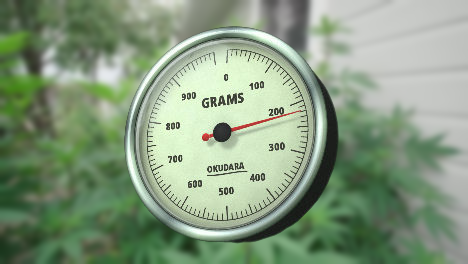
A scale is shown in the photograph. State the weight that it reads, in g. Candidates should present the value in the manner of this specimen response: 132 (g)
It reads 220 (g)
